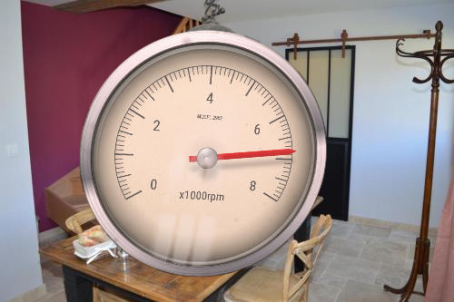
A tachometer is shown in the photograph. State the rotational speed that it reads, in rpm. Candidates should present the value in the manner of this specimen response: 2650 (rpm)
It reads 6800 (rpm)
